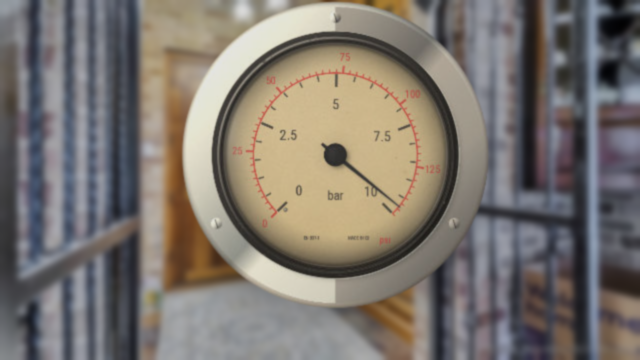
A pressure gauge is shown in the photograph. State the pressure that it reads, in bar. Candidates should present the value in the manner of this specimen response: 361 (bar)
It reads 9.75 (bar)
